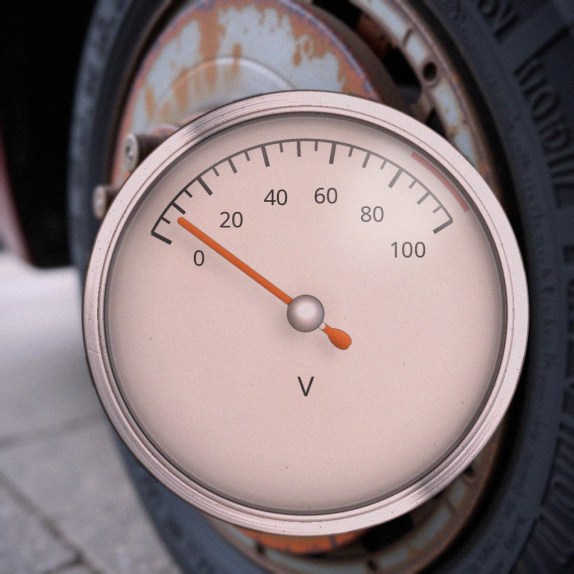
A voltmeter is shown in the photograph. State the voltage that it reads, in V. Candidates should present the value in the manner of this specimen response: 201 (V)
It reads 7.5 (V)
